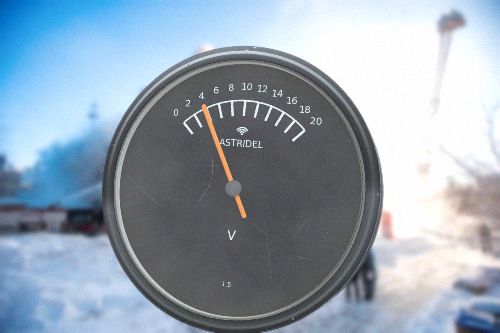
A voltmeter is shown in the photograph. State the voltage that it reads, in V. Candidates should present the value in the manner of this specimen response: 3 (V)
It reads 4 (V)
